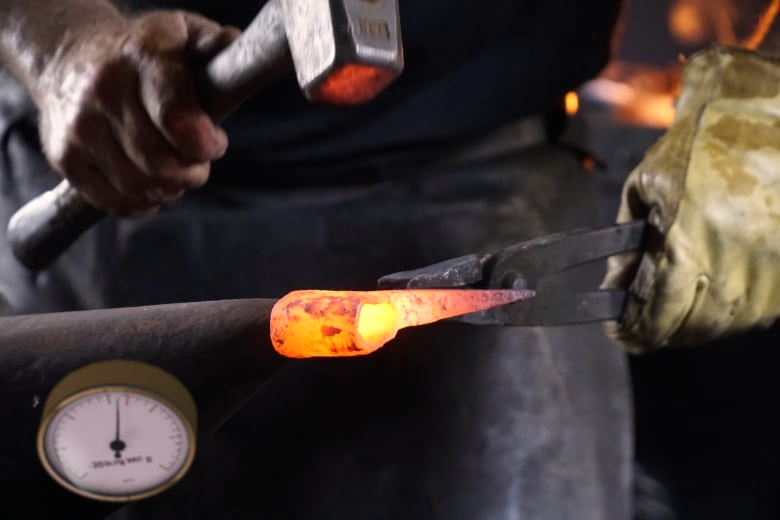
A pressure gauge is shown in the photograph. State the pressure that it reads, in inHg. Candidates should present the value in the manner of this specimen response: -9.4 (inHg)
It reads -14 (inHg)
